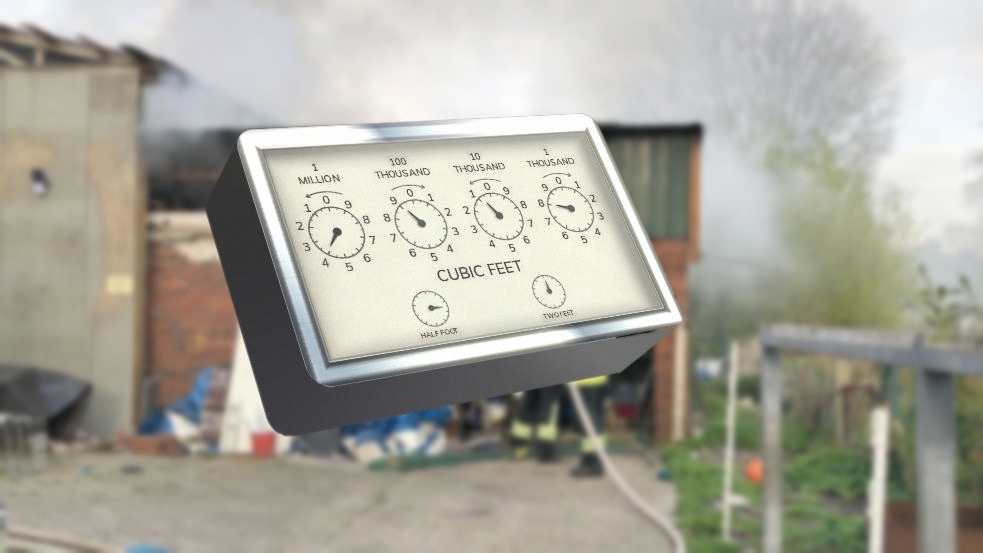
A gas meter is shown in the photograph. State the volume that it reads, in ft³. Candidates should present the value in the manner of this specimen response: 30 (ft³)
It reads 390800 (ft³)
